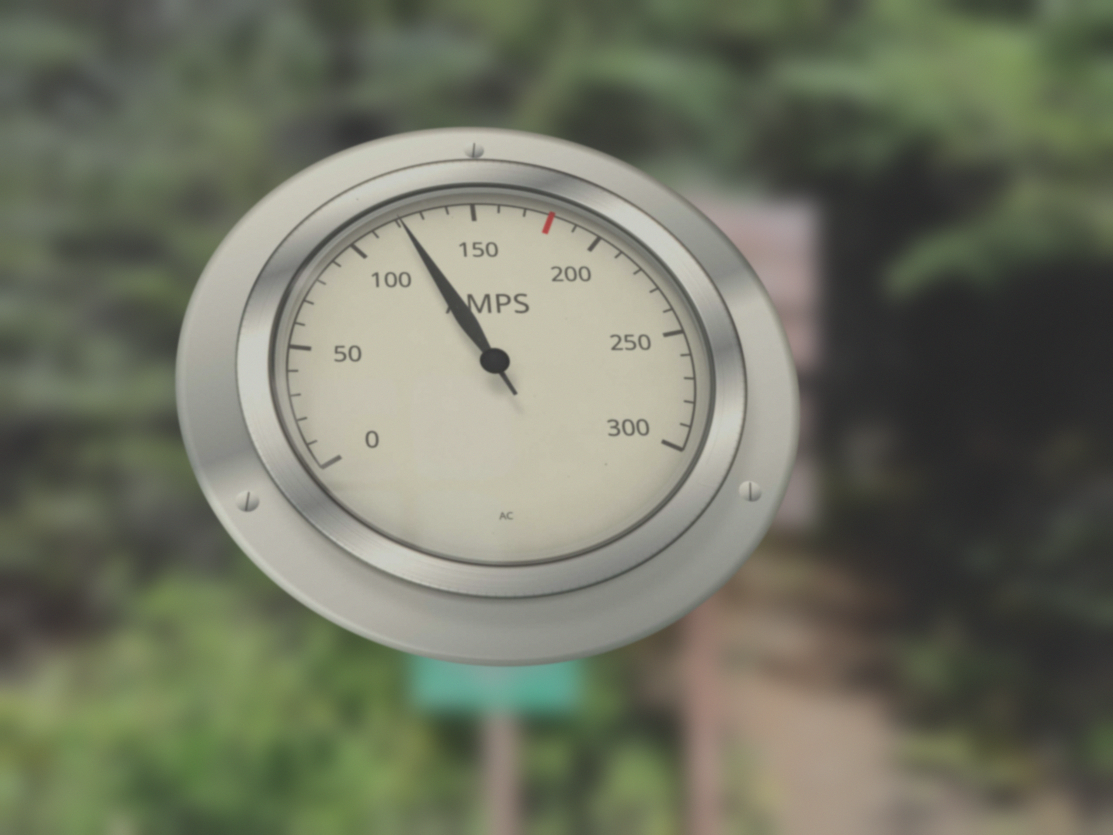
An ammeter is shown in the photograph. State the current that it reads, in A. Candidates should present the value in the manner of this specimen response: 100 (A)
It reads 120 (A)
